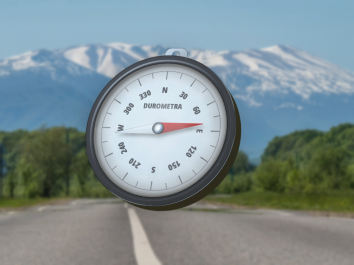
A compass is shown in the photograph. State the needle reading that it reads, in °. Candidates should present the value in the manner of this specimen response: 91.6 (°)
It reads 82.5 (°)
